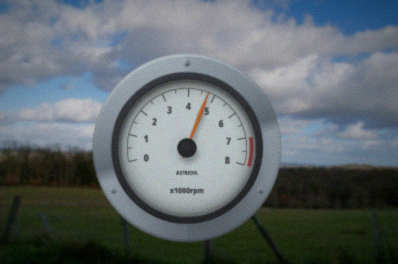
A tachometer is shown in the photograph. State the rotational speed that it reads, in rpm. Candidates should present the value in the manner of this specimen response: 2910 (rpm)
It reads 4750 (rpm)
